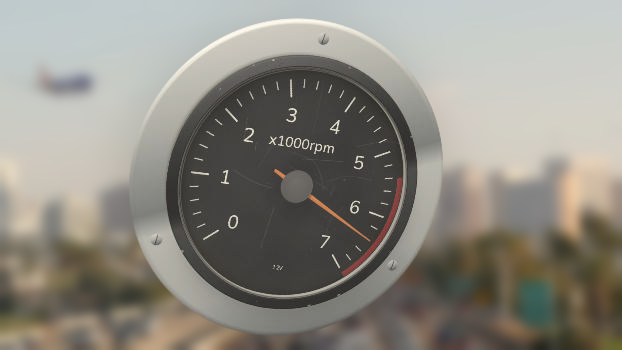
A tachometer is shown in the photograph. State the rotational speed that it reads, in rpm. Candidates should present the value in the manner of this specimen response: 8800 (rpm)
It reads 6400 (rpm)
